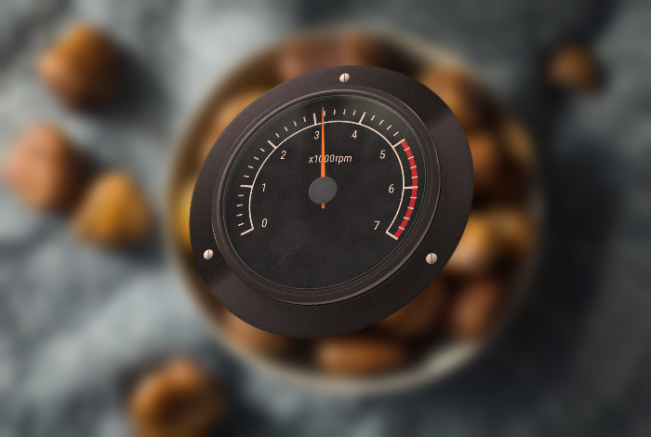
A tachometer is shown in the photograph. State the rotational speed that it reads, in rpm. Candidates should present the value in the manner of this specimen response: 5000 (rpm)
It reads 3200 (rpm)
